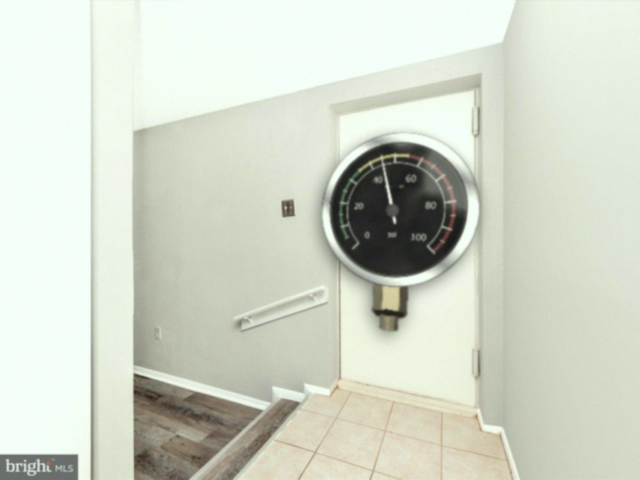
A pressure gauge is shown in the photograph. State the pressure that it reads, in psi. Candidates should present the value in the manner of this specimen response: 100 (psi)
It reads 45 (psi)
